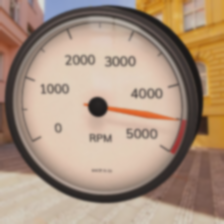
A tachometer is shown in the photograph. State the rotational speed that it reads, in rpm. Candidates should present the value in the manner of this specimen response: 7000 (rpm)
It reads 4500 (rpm)
